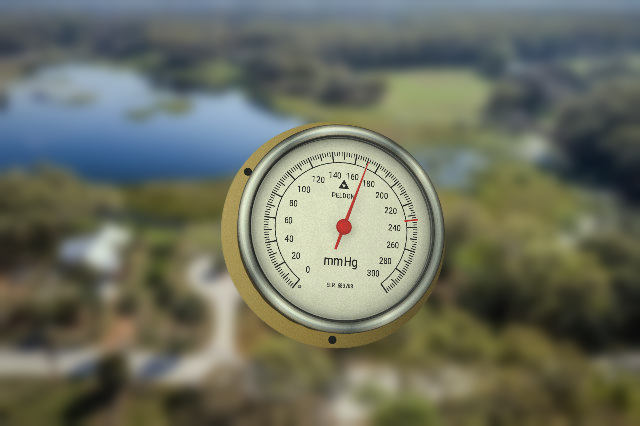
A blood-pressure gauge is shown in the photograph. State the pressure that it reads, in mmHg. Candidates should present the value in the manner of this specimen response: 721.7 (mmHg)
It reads 170 (mmHg)
